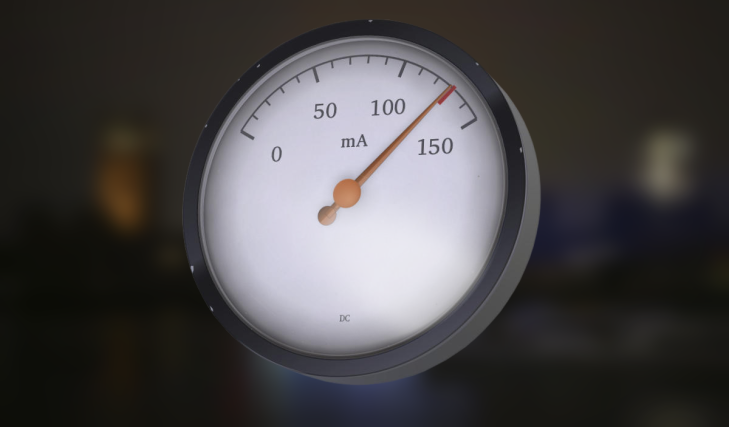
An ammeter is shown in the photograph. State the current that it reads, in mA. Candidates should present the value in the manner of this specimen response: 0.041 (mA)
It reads 130 (mA)
